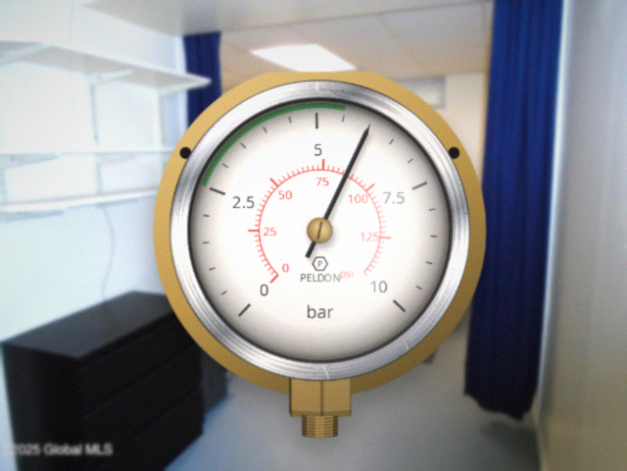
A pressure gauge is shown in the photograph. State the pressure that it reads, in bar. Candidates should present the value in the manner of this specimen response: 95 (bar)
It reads 6 (bar)
